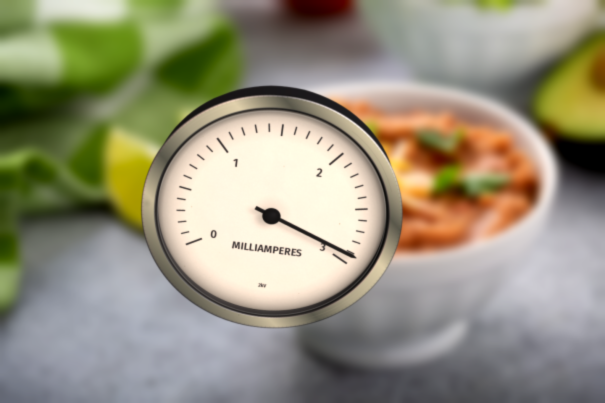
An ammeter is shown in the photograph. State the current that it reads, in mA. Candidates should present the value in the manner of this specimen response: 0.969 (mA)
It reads 2.9 (mA)
